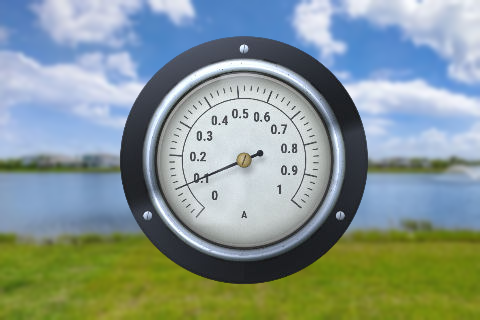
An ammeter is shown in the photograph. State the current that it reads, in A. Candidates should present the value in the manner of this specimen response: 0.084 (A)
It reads 0.1 (A)
